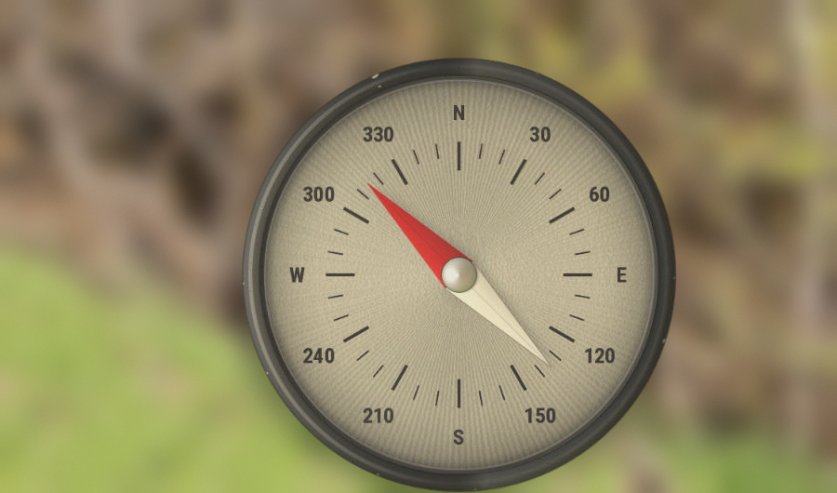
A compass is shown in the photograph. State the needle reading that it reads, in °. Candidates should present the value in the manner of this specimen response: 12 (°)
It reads 315 (°)
